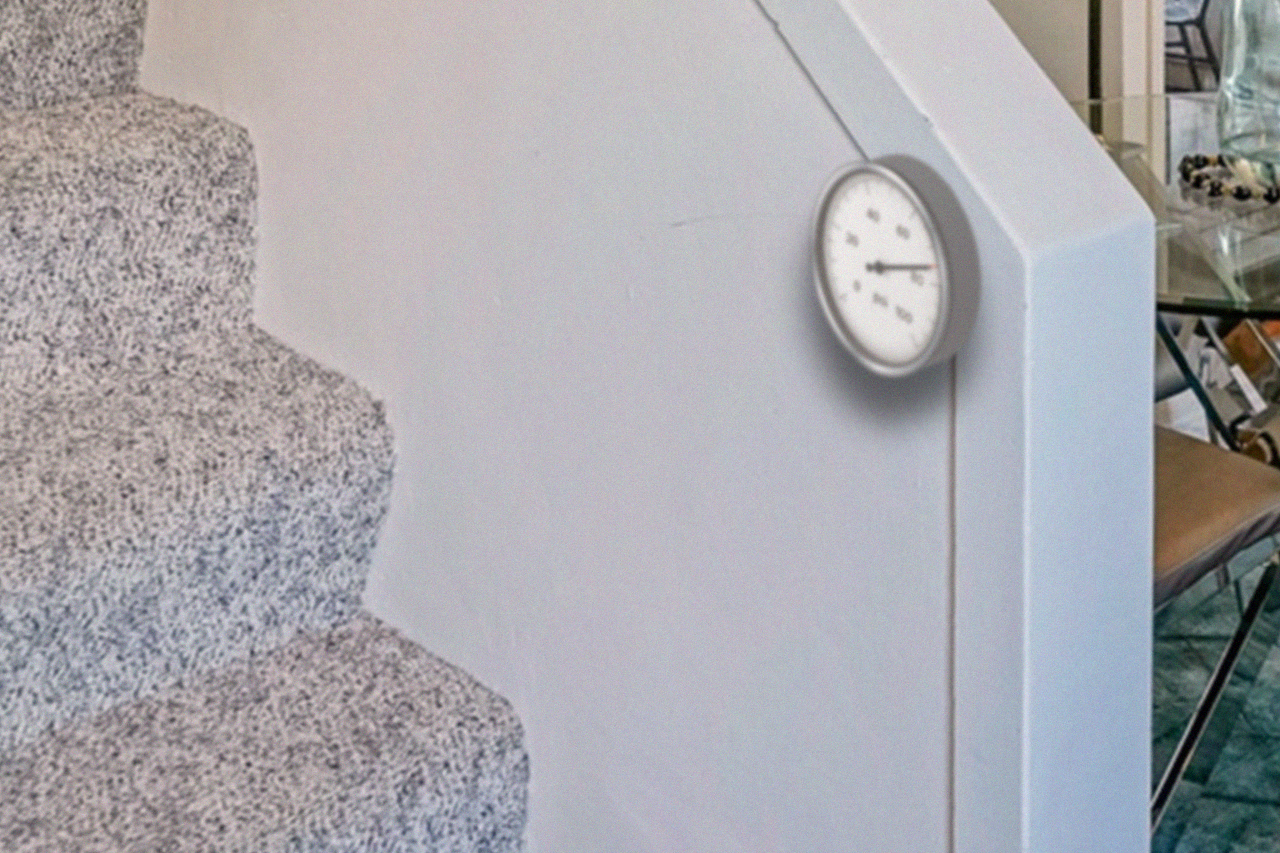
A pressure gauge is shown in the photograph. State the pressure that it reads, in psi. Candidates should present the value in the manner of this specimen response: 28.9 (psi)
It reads 75 (psi)
